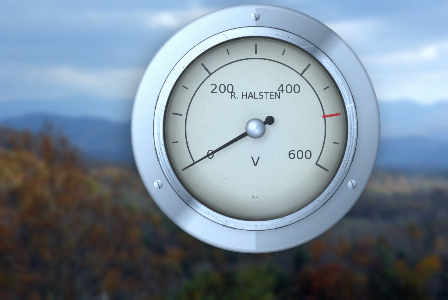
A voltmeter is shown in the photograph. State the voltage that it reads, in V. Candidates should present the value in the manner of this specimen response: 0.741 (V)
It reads 0 (V)
